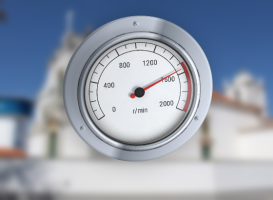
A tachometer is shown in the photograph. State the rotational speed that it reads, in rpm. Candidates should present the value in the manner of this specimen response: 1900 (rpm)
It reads 1550 (rpm)
